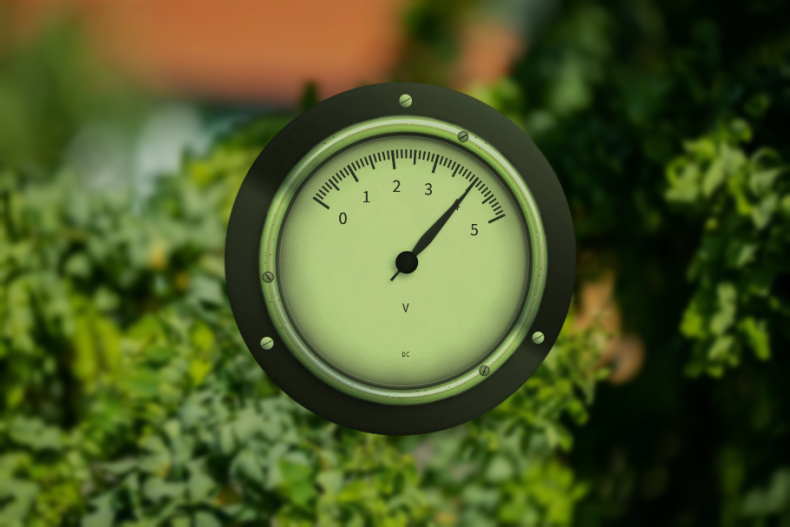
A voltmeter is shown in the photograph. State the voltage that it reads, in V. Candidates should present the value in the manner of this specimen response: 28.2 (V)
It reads 4 (V)
